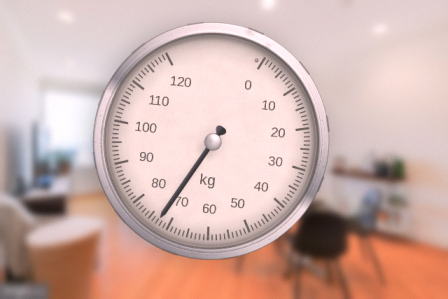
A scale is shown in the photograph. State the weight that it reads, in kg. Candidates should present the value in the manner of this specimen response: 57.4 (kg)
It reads 73 (kg)
